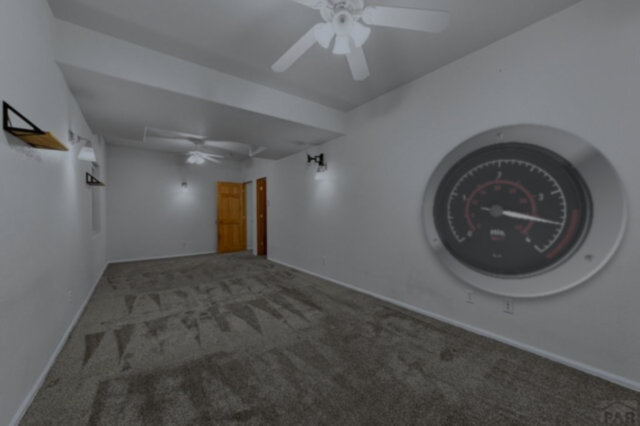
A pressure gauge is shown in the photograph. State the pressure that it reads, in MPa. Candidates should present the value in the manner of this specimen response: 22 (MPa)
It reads 3.5 (MPa)
